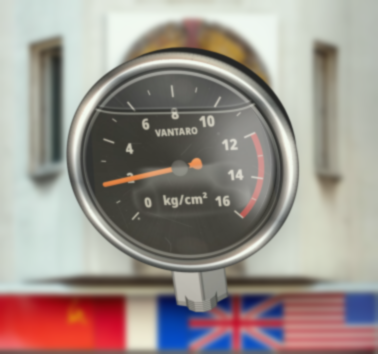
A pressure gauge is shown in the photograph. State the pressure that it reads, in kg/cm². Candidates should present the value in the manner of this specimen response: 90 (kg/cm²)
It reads 2 (kg/cm²)
